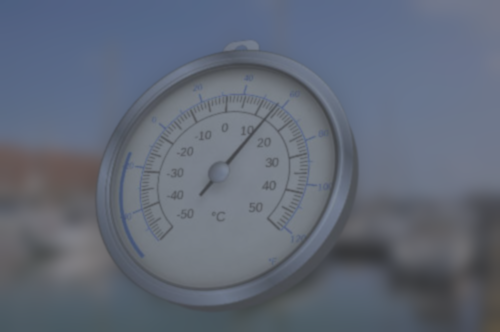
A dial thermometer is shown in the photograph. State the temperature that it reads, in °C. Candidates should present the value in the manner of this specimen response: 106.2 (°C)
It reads 15 (°C)
